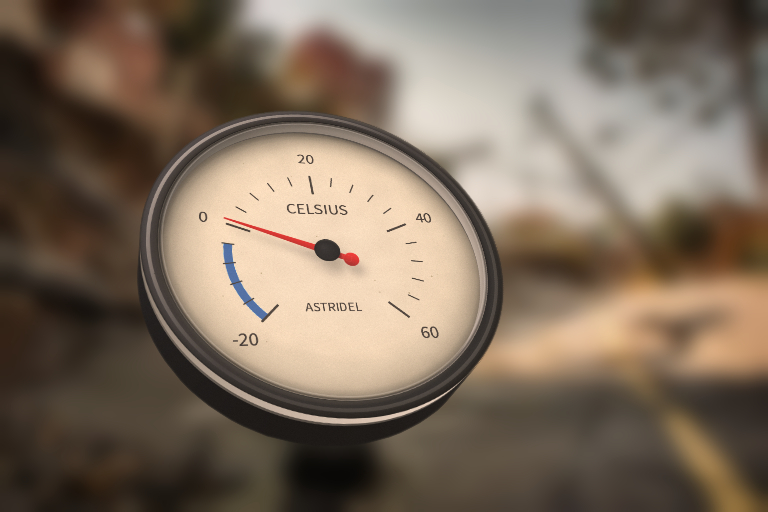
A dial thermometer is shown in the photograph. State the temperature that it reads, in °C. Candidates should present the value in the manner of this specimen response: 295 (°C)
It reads 0 (°C)
